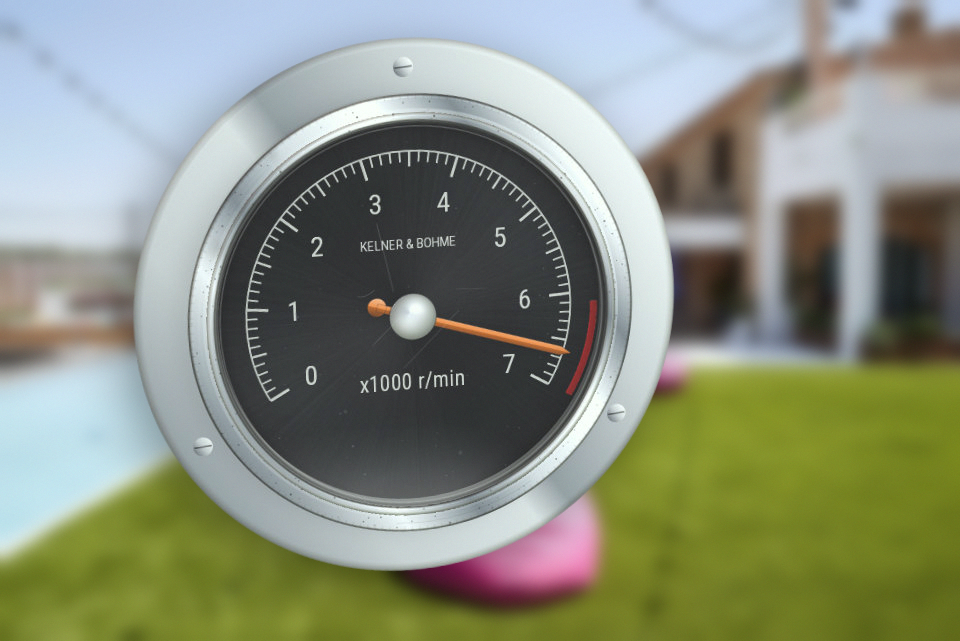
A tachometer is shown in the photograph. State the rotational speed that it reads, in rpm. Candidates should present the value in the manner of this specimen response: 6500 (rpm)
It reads 6600 (rpm)
